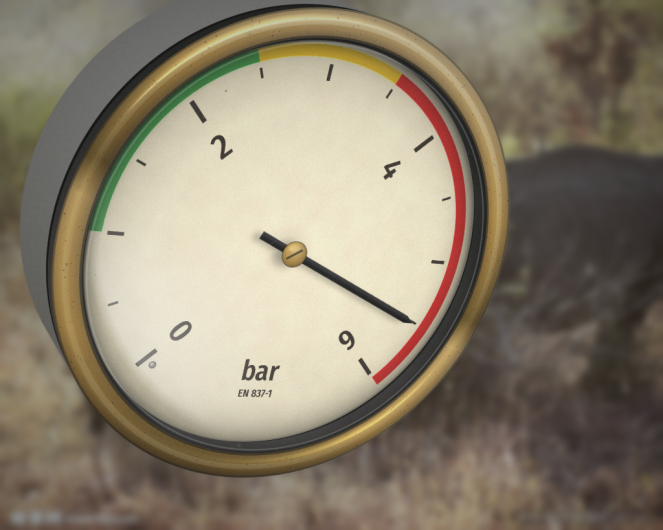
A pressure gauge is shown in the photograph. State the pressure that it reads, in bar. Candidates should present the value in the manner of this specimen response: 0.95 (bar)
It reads 5.5 (bar)
